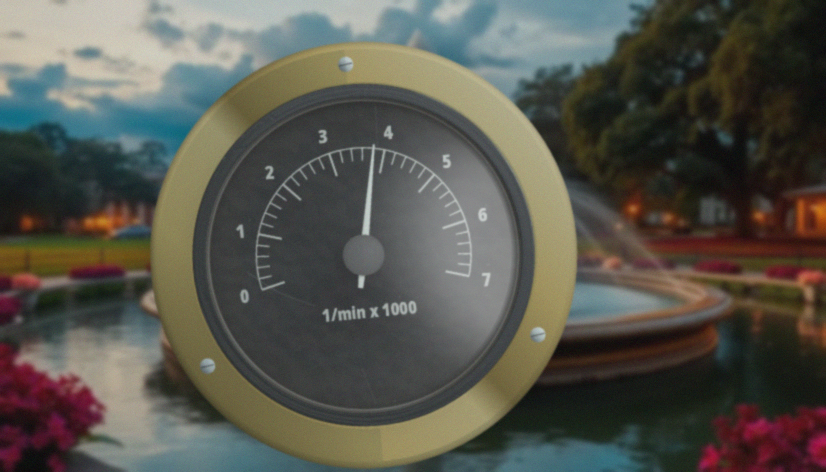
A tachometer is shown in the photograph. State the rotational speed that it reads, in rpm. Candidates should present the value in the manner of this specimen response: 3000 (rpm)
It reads 3800 (rpm)
